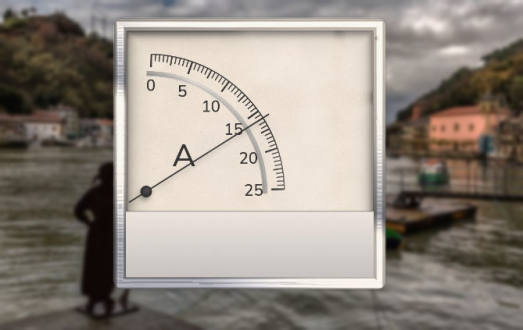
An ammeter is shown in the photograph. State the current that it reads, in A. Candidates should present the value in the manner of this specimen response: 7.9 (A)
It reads 16 (A)
